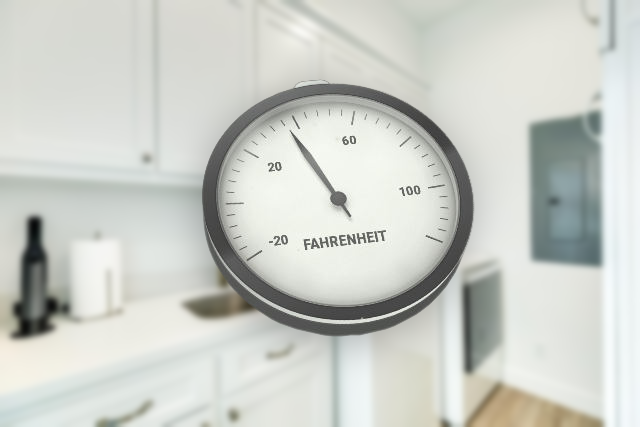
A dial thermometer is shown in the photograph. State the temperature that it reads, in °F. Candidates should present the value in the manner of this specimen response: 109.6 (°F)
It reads 36 (°F)
